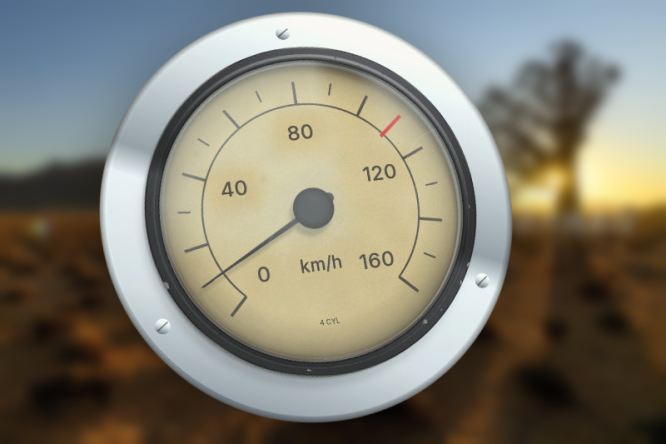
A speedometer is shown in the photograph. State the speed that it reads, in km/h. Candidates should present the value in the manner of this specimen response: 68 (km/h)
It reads 10 (km/h)
